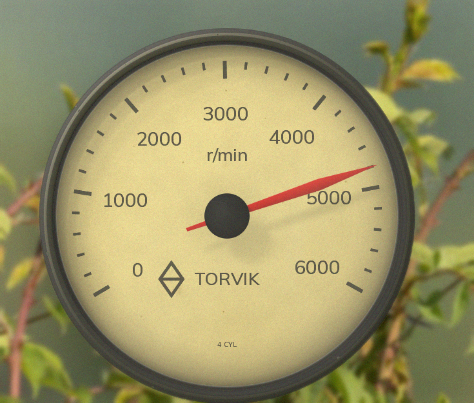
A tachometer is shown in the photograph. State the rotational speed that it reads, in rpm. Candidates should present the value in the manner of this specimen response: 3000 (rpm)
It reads 4800 (rpm)
